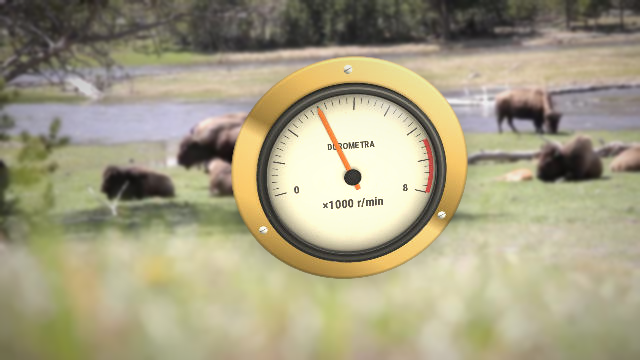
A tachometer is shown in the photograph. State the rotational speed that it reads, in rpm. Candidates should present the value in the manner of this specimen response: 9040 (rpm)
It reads 3000 (rpm)
